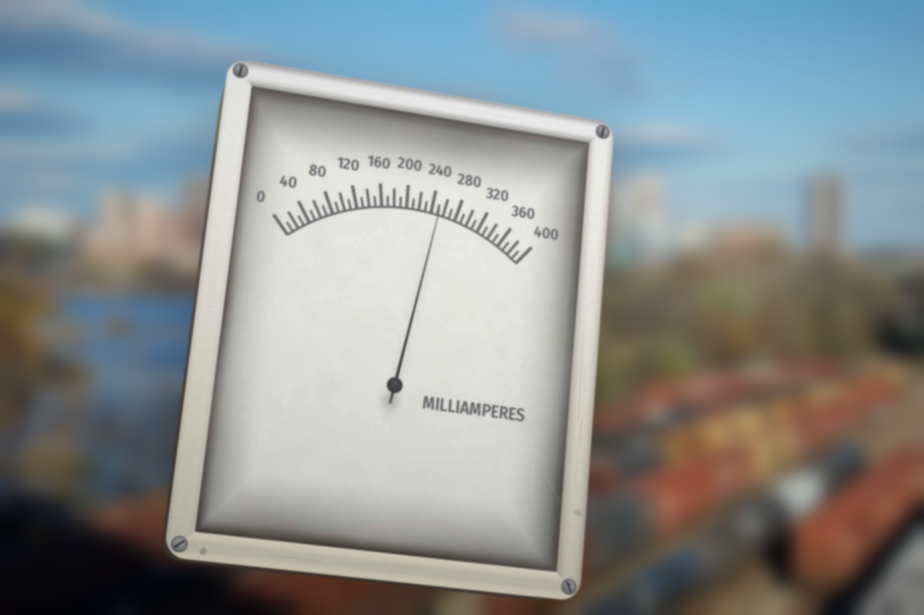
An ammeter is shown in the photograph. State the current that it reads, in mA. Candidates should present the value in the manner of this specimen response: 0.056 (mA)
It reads 250 (mA)
